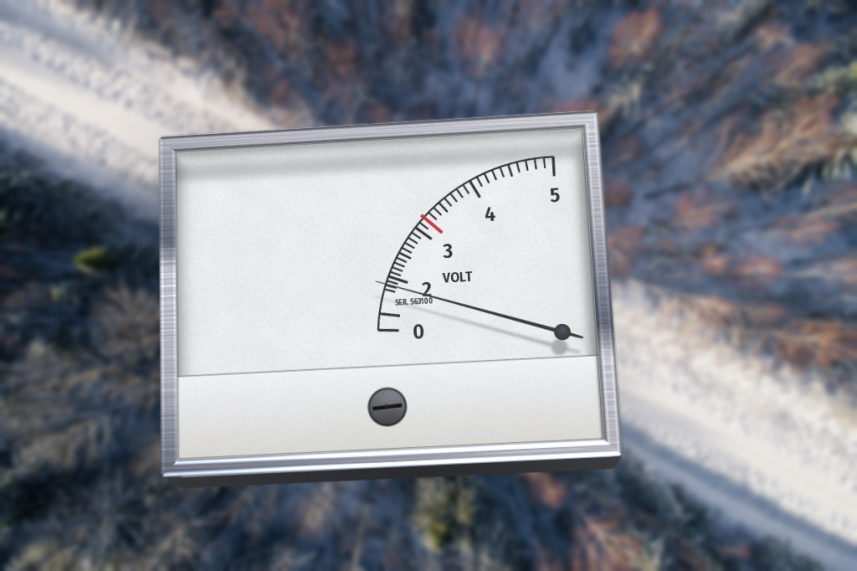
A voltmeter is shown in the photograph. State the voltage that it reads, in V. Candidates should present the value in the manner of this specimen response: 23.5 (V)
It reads 1.8 (V)
